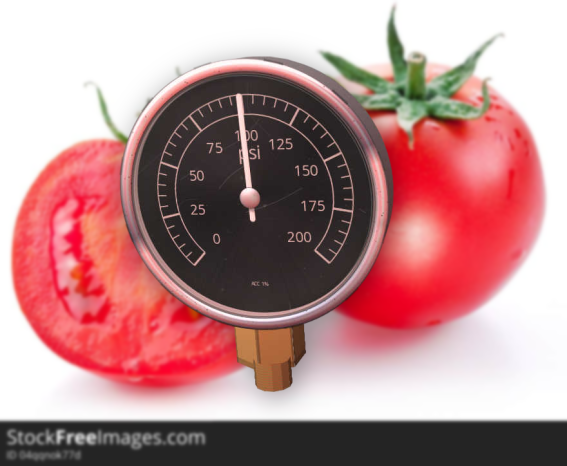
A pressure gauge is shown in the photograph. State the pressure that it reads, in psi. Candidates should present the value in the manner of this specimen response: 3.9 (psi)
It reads 100 (psi)
